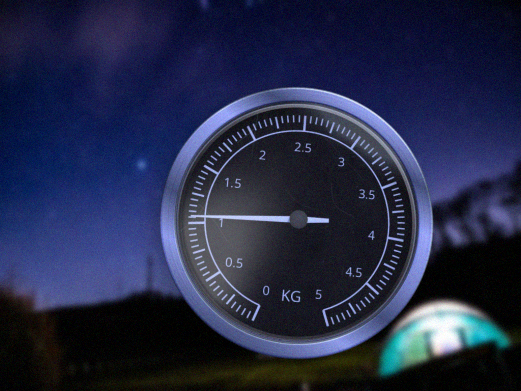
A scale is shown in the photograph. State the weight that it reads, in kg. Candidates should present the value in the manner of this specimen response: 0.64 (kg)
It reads 1.05 (kg)
